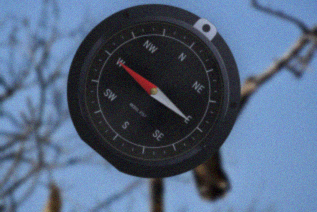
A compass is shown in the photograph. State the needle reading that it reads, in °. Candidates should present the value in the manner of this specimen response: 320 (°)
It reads 270 (°)
